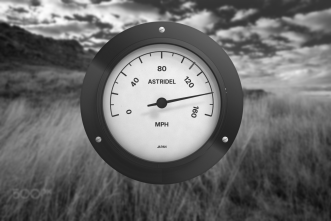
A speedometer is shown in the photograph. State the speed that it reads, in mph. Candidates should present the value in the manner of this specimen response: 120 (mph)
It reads 140 (mph)
